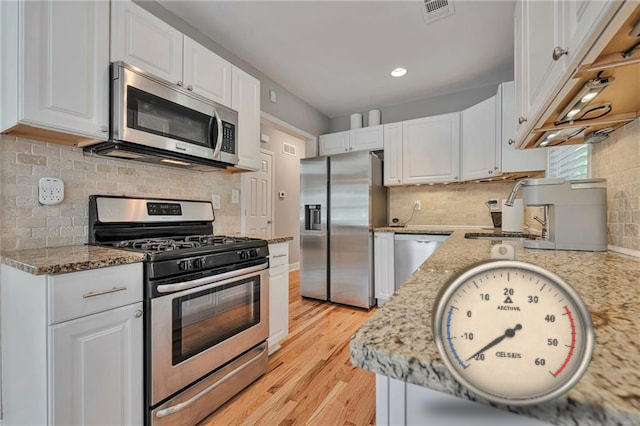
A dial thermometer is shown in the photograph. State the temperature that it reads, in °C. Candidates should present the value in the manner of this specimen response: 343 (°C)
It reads -18 (°C)
